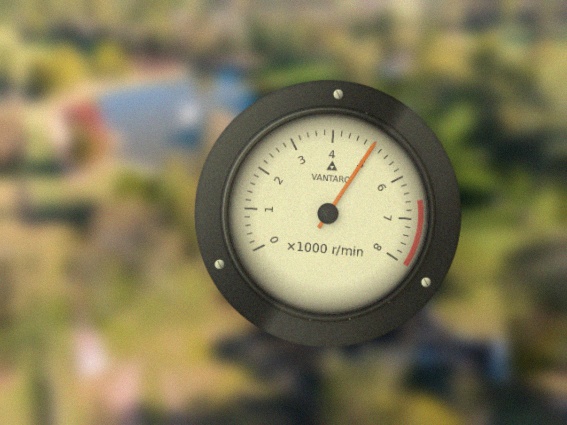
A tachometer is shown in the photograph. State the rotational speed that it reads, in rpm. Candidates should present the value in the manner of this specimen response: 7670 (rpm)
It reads 5000 (rpm)
